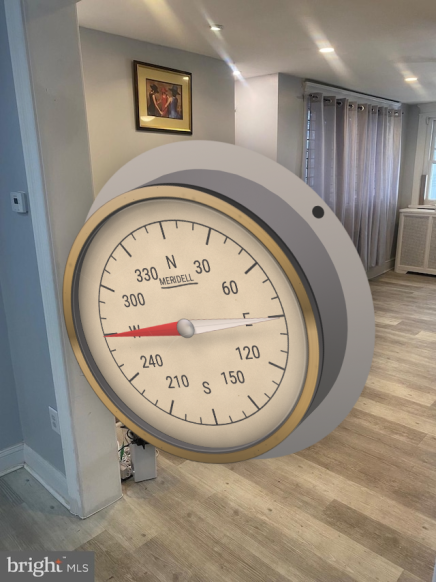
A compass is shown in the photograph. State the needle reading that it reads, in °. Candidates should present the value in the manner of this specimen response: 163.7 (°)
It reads 270 (°)
